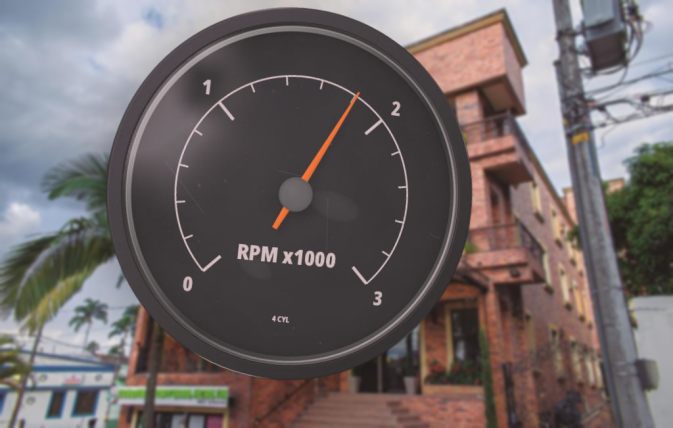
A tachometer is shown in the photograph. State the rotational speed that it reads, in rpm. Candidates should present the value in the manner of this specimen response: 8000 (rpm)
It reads 1800 (rpm)
